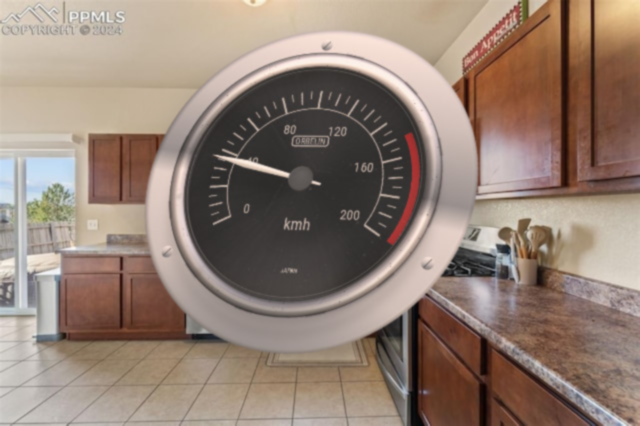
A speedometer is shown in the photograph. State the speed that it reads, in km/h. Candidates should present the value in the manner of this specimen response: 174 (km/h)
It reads 35 (km/h)
